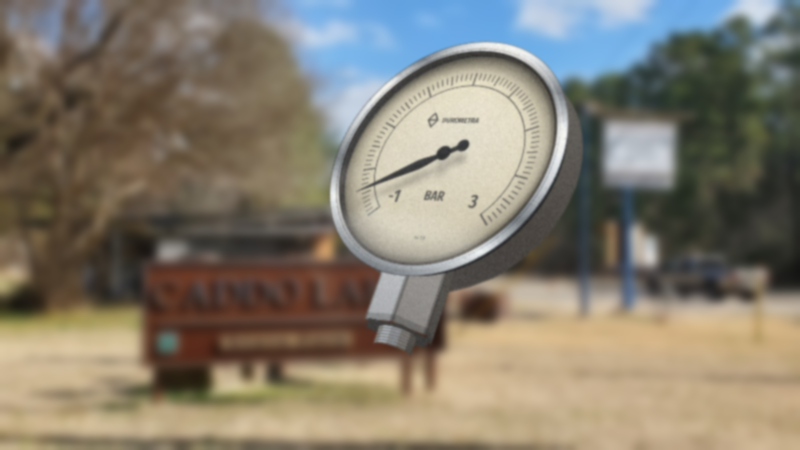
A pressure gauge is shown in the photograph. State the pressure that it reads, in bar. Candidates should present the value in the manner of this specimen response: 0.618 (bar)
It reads -0.75 (bar)
